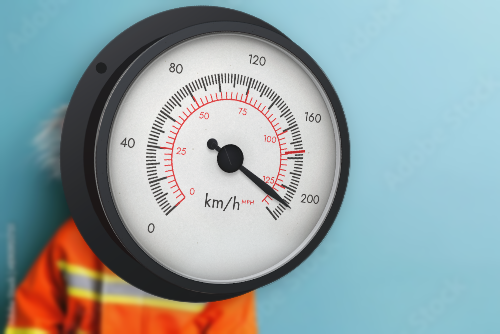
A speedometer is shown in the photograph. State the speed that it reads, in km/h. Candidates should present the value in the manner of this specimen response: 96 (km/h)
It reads 210 (km/h)
